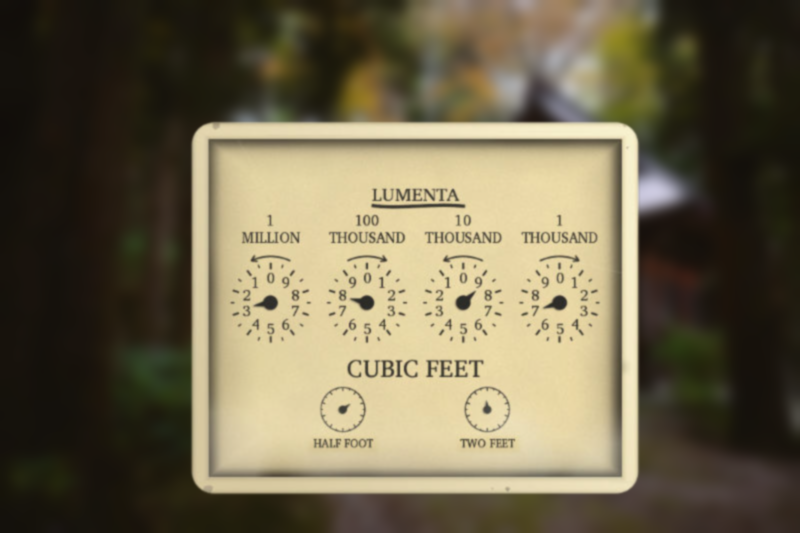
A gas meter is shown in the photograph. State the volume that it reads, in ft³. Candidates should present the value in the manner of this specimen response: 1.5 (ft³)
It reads 278700 (ft³)
